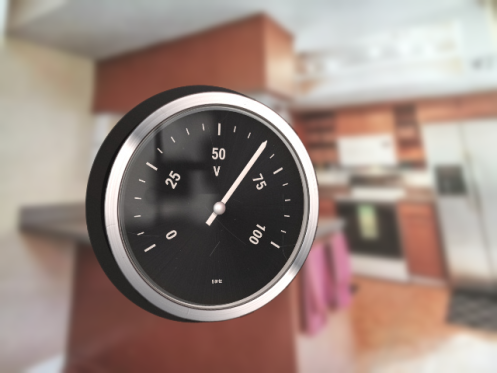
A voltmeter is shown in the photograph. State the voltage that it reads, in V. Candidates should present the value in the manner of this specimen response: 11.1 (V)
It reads 65 (V)
